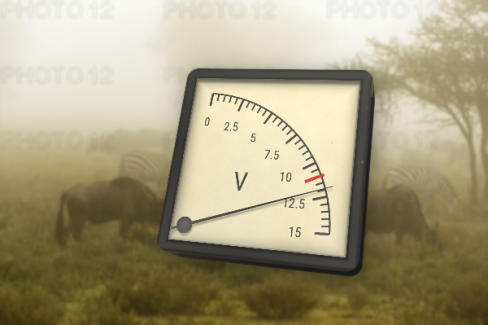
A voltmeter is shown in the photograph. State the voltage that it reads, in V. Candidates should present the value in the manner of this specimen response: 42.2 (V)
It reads 12 (V)
